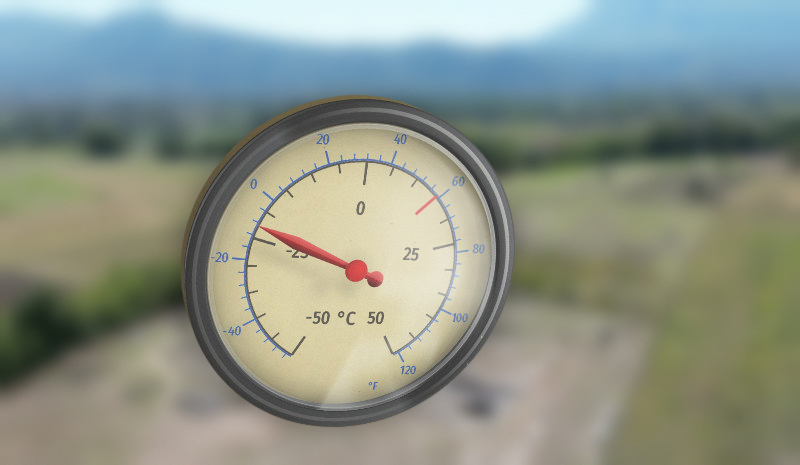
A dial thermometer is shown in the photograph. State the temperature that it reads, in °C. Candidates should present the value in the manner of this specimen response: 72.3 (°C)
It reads -22.5 (°C)
